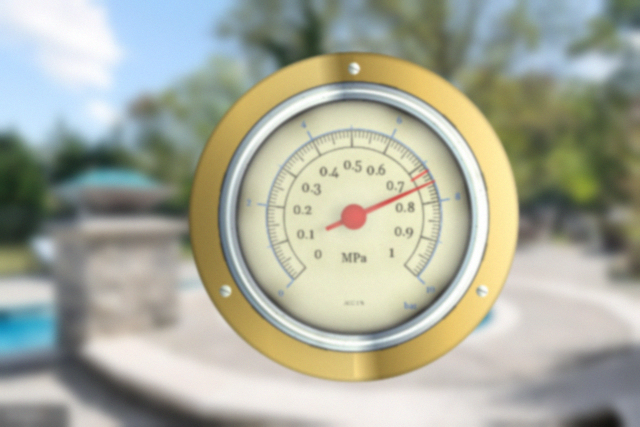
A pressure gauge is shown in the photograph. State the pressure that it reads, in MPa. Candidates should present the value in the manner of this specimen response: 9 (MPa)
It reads 0.75 (MPa)
